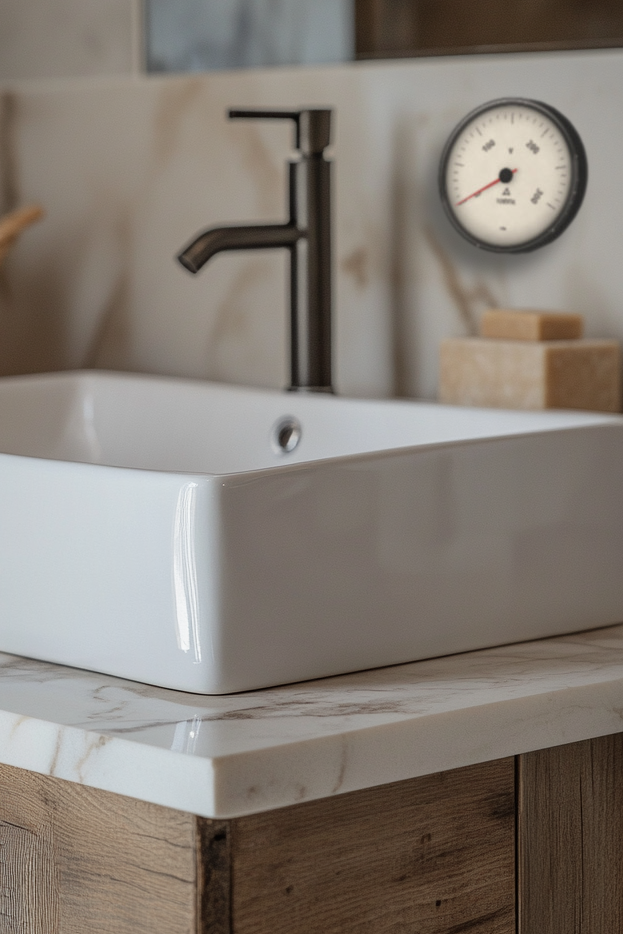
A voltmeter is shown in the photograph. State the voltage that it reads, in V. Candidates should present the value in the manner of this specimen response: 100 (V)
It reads 0 (V)
